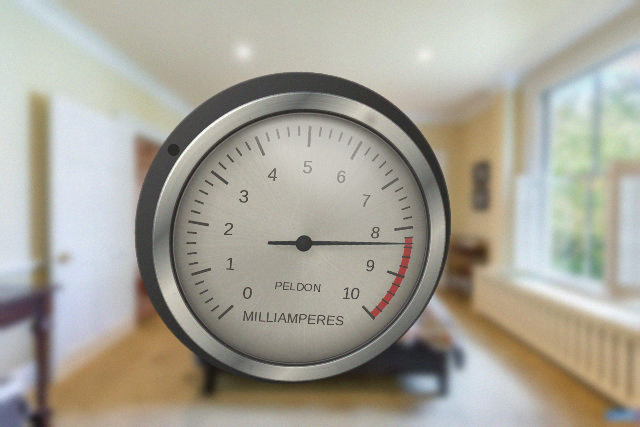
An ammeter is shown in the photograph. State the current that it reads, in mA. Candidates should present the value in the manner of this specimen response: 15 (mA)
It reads 8.3 (mA)
